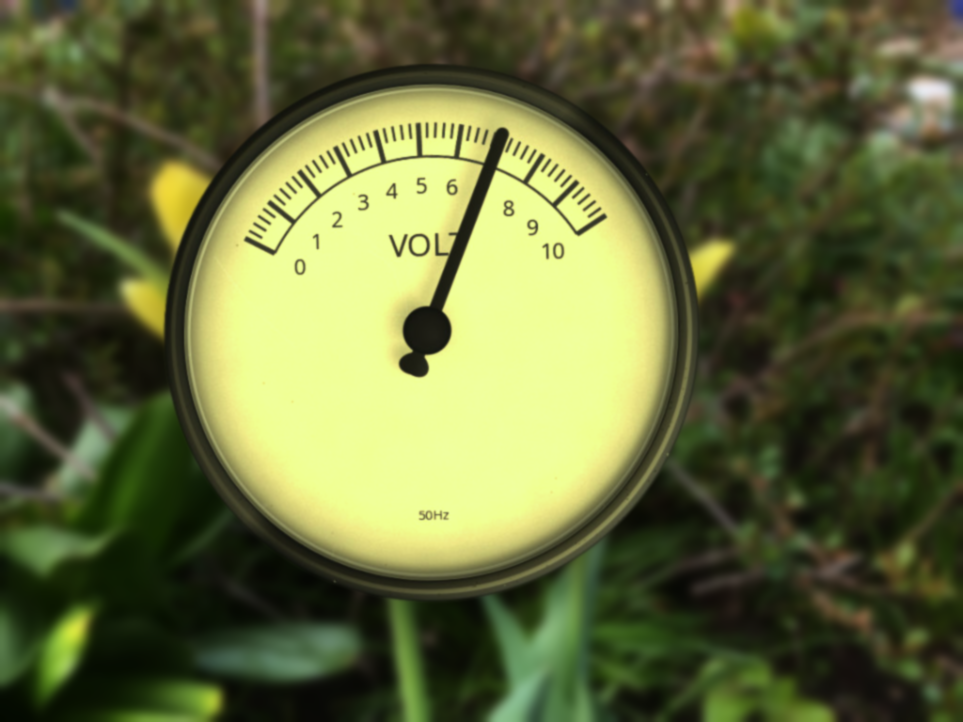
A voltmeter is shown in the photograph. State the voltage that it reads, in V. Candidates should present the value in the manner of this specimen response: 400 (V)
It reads 7 (V)
